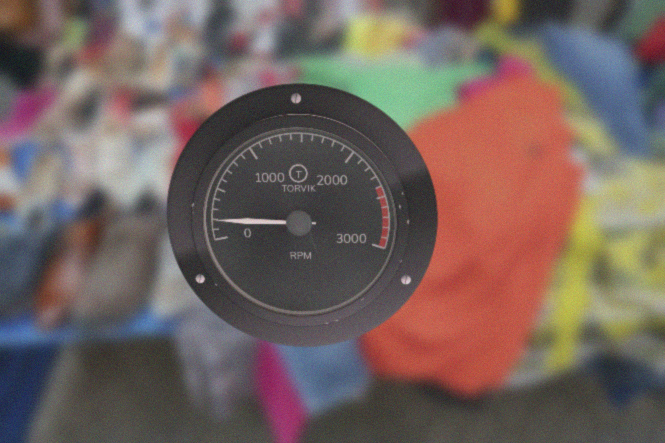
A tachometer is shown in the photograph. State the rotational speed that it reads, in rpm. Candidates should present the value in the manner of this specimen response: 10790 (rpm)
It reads 200 (rpm)
